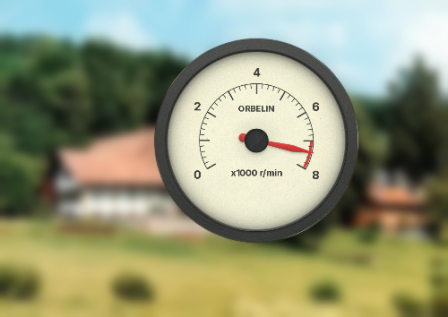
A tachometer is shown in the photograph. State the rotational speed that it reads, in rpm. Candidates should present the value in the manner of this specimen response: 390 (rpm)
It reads 7400 (rpm)
